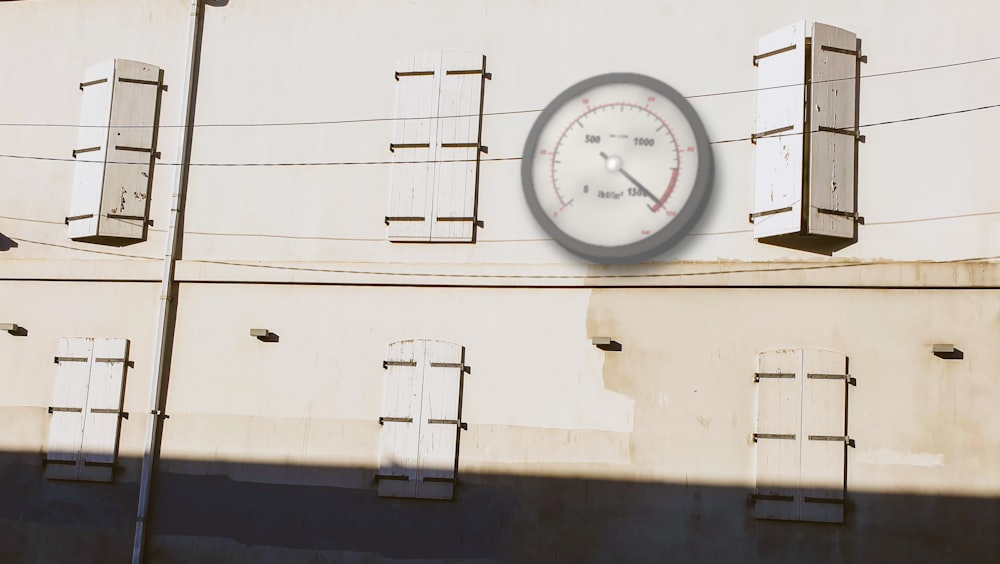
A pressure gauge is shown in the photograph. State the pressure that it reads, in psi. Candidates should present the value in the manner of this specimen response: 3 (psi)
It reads 1450 (psi)
